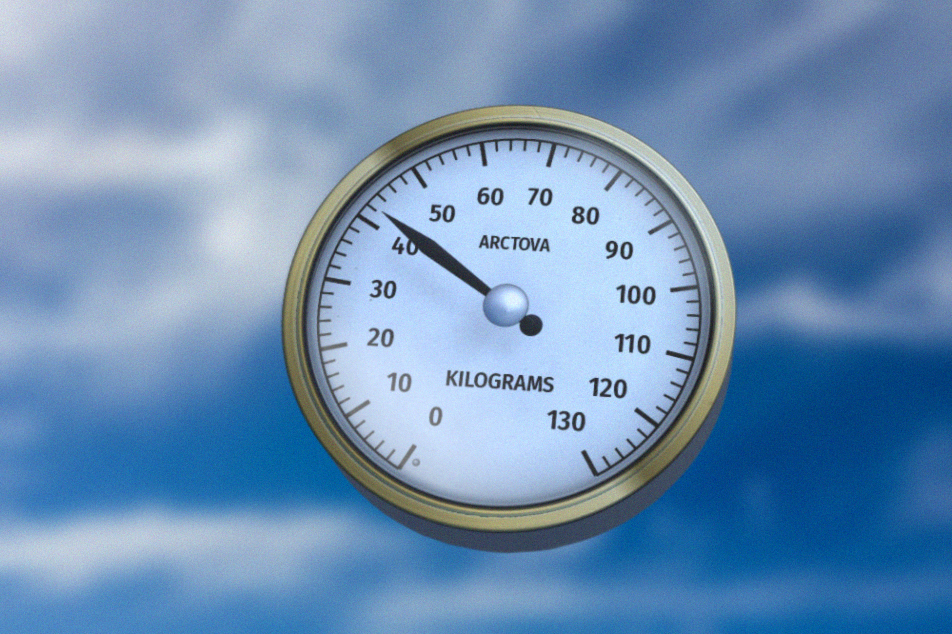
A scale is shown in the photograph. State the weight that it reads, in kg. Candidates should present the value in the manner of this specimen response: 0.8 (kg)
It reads 42 (kg)
